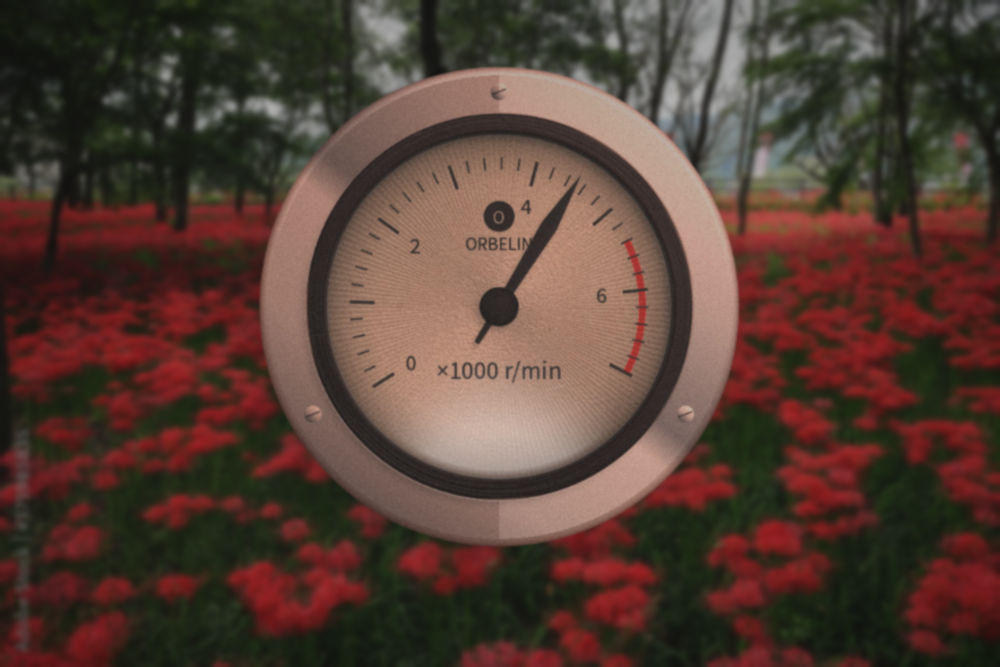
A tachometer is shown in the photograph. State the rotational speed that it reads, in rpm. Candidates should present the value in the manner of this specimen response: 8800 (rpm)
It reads 4500 (rpm)
